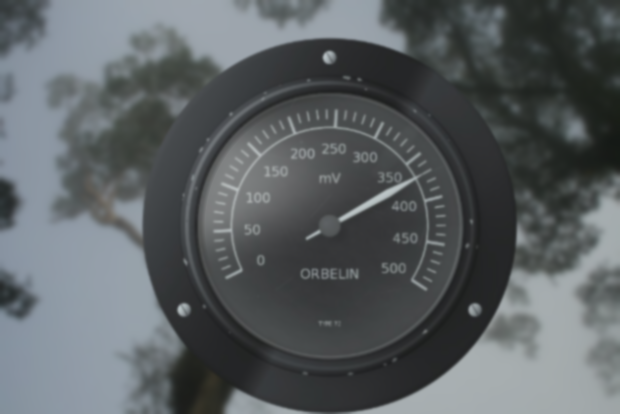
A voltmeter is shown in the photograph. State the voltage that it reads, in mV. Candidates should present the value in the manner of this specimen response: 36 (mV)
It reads 370 (mV)
